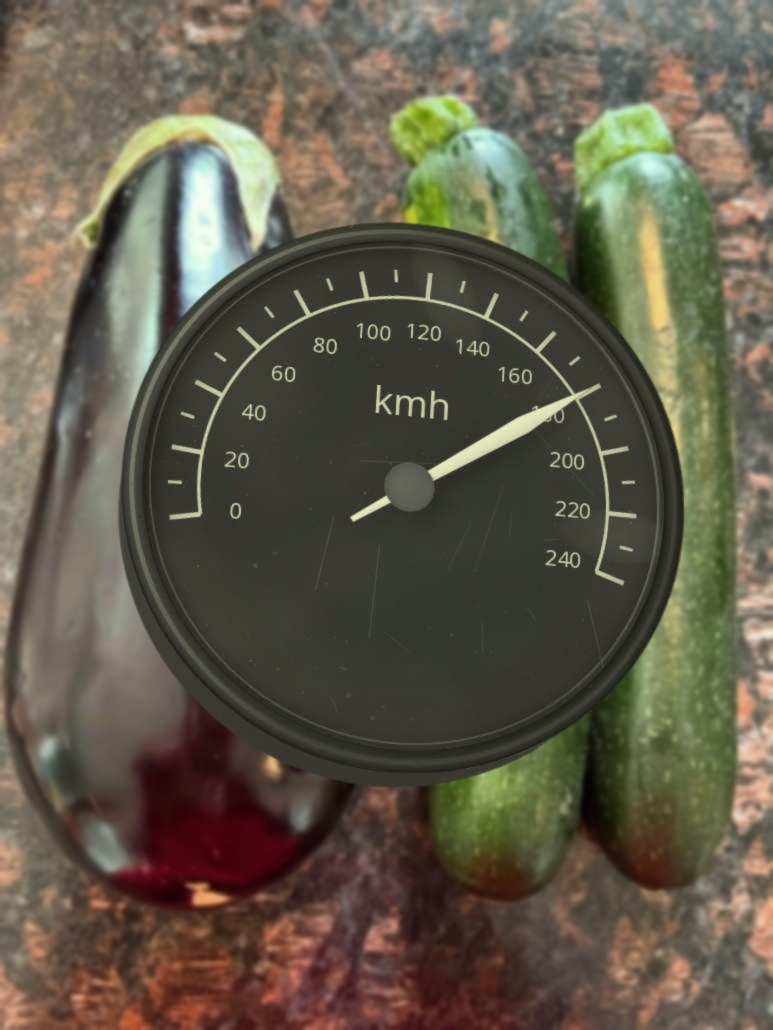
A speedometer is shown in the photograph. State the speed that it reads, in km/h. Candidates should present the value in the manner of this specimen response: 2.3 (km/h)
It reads 180 (km/h)
